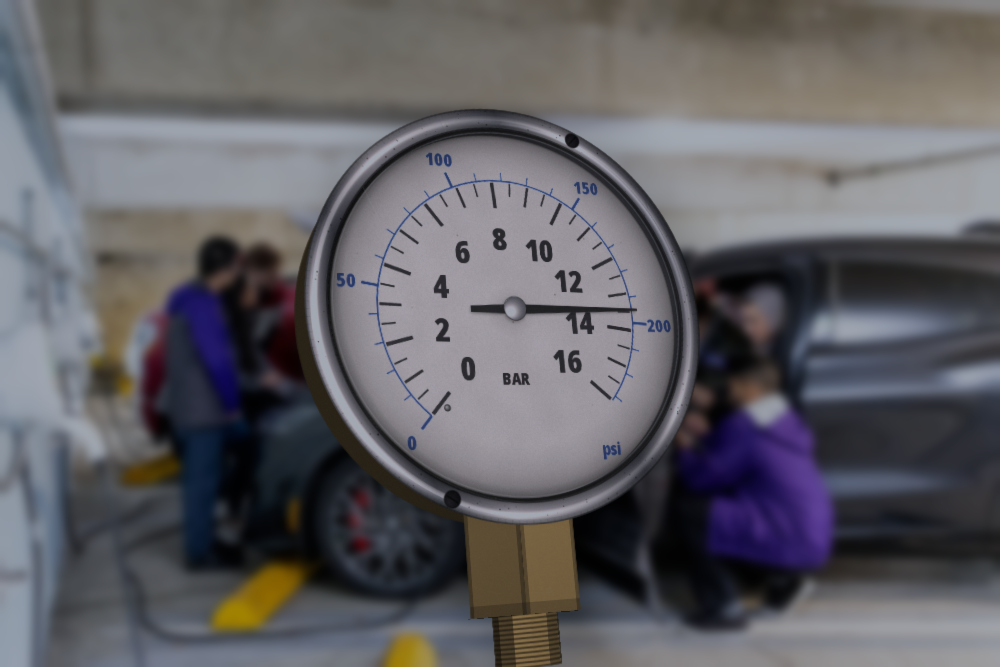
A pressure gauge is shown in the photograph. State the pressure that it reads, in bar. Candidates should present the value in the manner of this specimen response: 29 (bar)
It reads 13.5 (bar)
